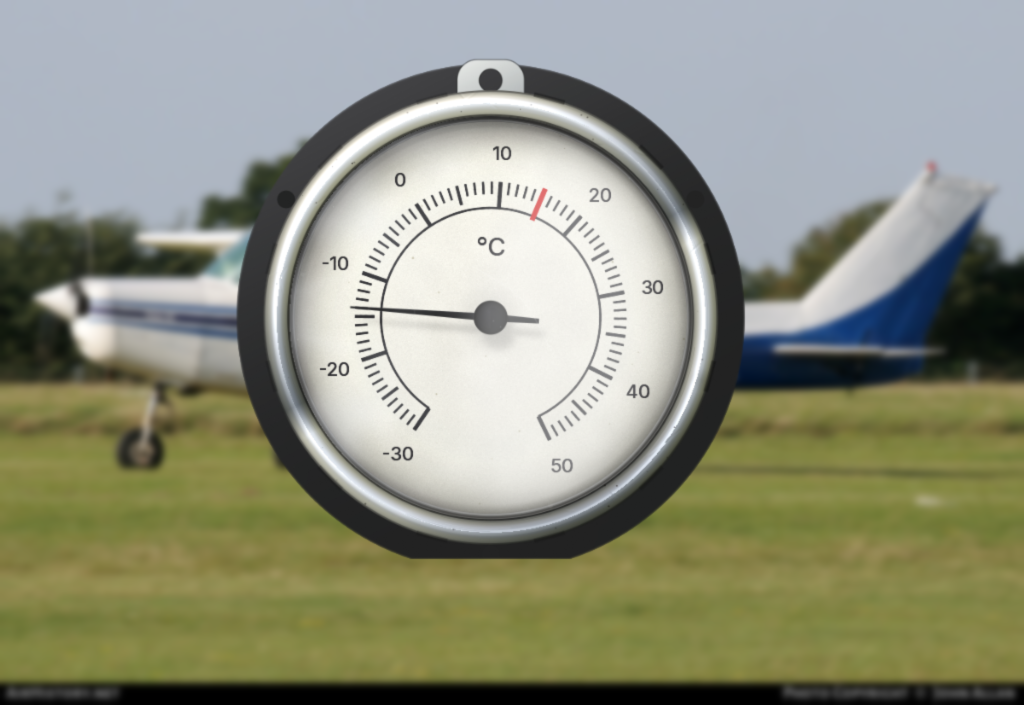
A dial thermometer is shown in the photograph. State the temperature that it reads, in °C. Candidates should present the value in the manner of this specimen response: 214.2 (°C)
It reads -14 (°C)
